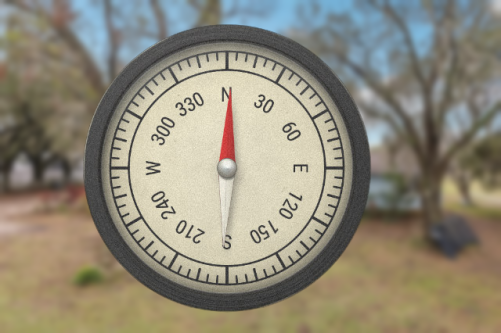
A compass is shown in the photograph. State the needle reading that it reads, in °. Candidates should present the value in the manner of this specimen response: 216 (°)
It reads 2.5 (°)
